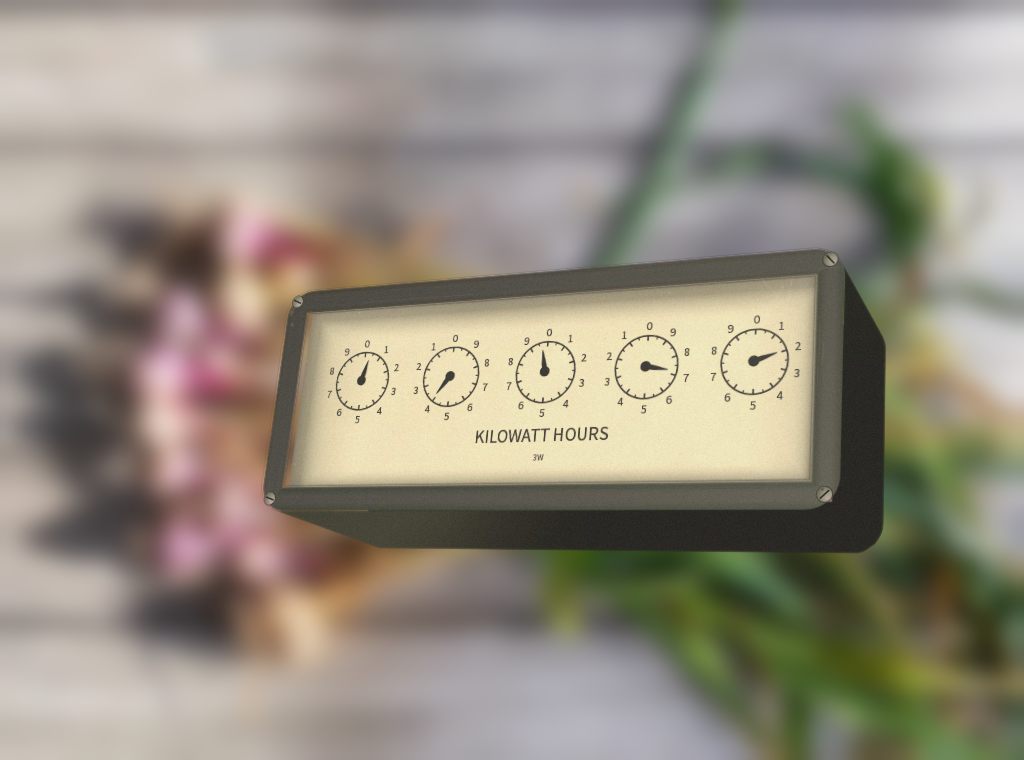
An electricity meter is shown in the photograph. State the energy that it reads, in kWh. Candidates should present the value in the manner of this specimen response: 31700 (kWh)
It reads 3972 (kWh)
